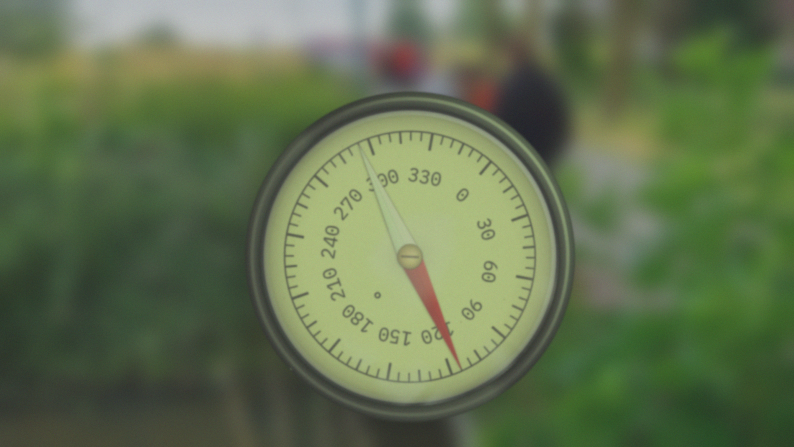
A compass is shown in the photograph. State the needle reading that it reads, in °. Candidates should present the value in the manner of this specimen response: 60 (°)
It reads 115 (°)
